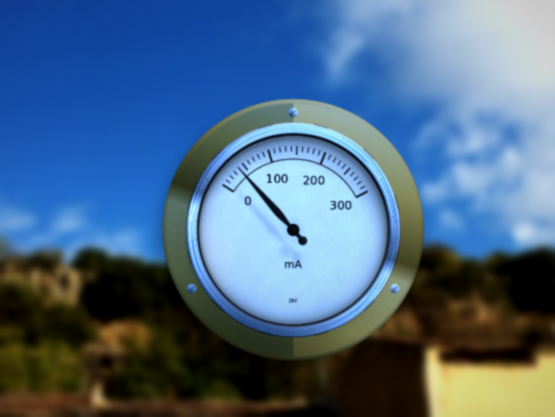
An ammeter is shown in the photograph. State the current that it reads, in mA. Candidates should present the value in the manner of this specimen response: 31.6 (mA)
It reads 40 (mA)
